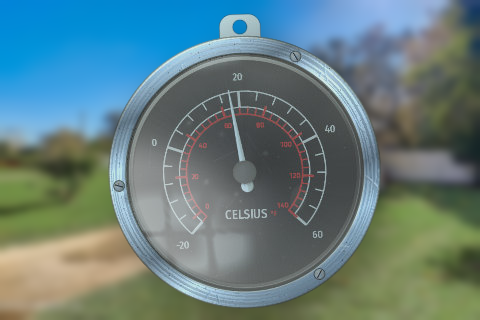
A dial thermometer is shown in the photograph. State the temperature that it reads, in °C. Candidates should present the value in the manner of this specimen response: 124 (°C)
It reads 18 (°C)
